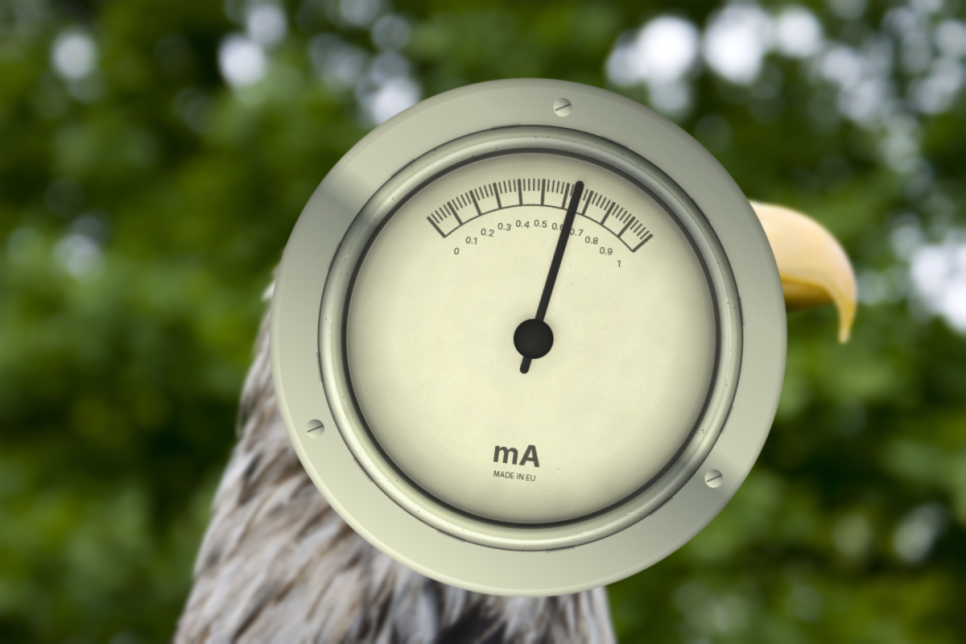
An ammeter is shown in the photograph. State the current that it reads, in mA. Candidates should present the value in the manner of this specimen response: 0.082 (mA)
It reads 0.64 (mA)
